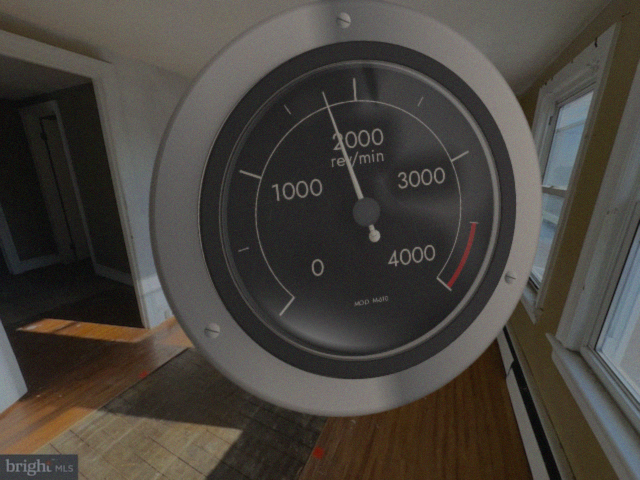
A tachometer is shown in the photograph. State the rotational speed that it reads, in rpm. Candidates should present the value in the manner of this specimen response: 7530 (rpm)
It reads 1750 (rpm)
